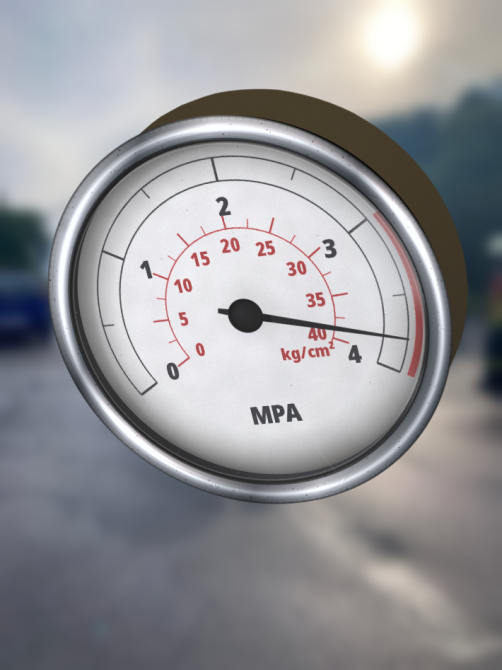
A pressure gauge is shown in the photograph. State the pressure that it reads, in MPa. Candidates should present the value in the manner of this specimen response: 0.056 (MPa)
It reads 3.75 (MPa)
